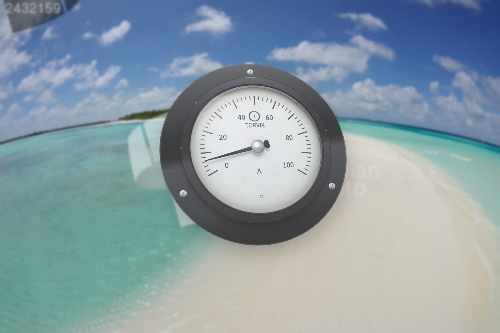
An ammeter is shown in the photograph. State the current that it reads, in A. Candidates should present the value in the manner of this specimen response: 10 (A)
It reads 6 (A)
